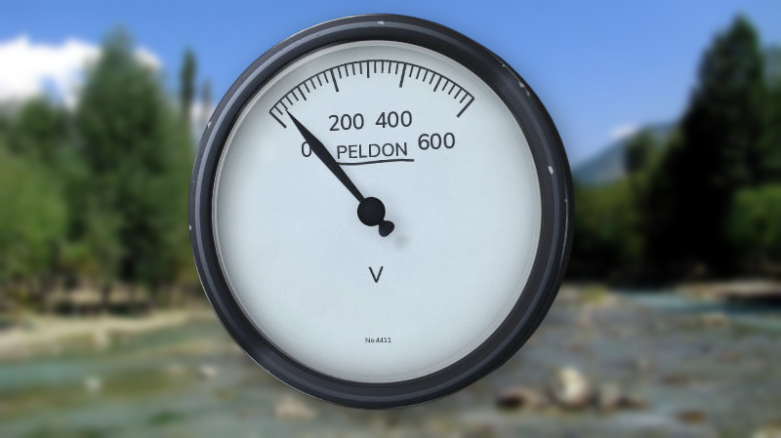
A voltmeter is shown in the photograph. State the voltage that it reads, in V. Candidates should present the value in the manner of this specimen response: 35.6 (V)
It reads 40 (V)
